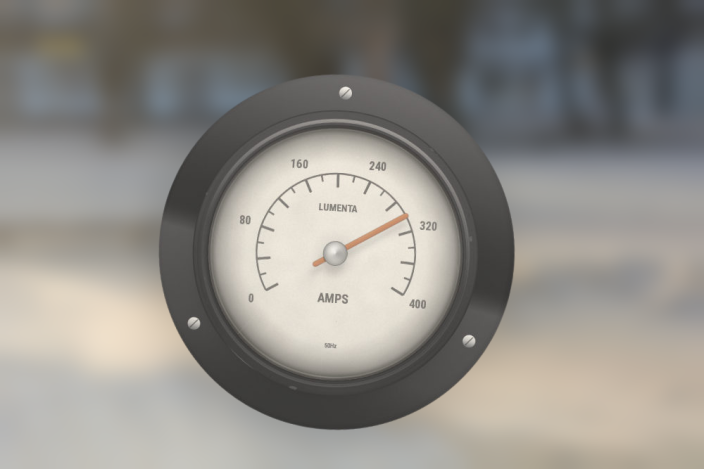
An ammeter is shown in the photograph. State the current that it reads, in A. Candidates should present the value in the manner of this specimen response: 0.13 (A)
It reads 300 (A)
